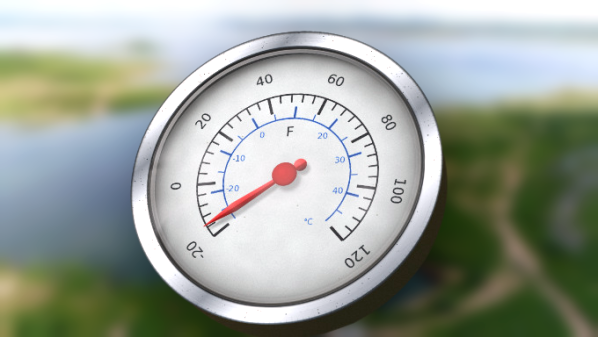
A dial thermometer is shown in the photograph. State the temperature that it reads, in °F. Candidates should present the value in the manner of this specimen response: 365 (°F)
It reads -16 (°F)
